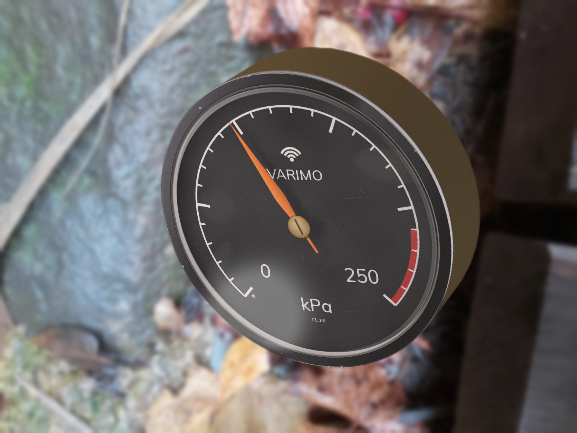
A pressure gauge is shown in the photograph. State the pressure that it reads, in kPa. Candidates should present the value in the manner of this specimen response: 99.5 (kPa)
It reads 100 (kPa)
